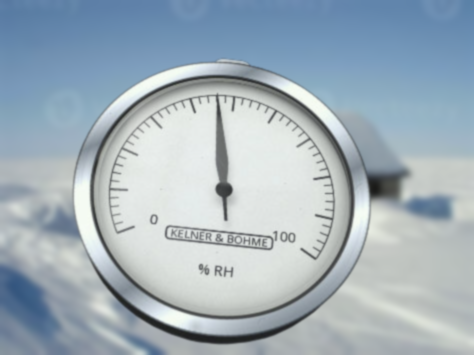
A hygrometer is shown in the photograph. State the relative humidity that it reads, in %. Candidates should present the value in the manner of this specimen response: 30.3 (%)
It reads 46 (%)
